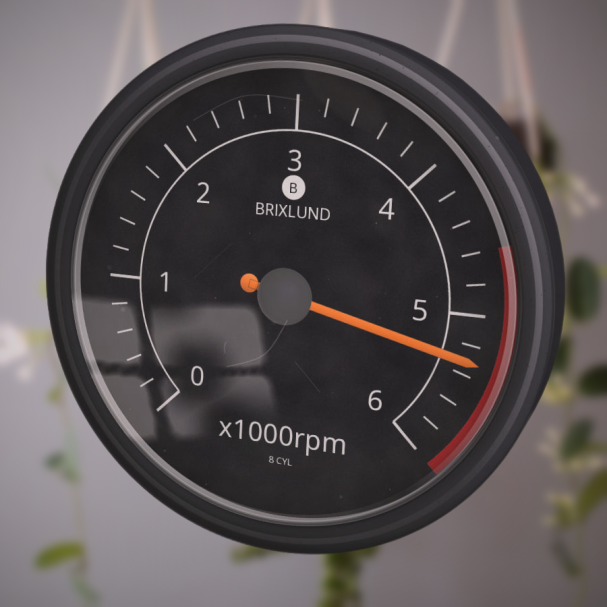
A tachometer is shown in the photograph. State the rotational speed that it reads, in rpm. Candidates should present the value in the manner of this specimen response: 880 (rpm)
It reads 5300 (rpm)
